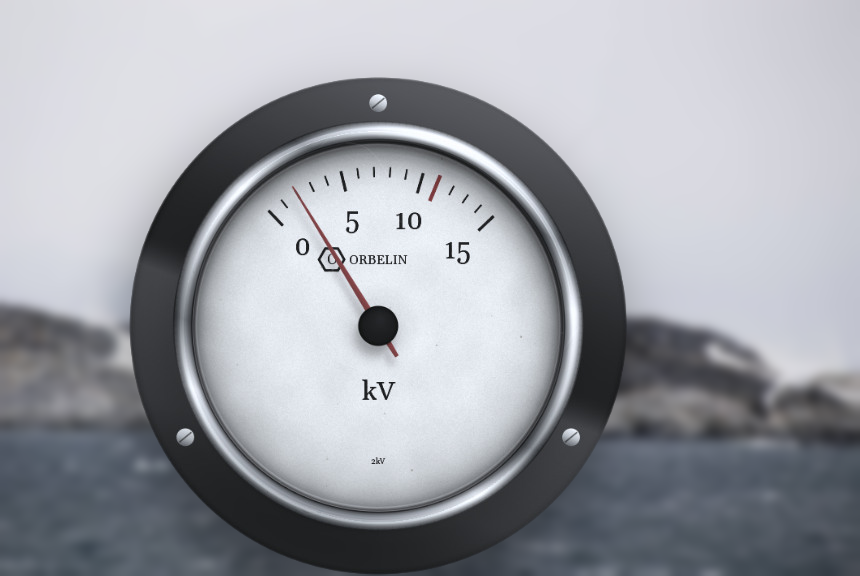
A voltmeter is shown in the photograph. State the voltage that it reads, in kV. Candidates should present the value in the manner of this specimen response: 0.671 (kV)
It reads 2 (kV)
